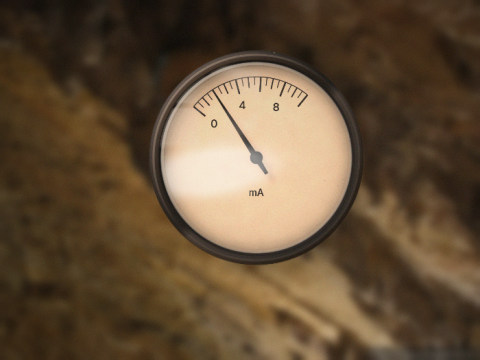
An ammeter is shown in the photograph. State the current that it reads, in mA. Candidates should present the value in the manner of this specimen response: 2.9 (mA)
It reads 2 (mA)
